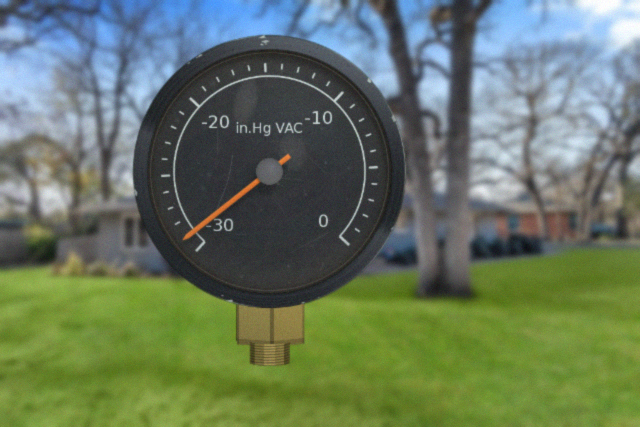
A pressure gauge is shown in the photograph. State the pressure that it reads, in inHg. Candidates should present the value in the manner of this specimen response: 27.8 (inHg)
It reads -29 (inHg)
